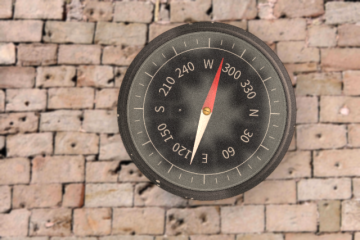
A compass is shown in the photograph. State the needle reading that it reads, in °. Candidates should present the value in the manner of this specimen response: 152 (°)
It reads 285 (°)
